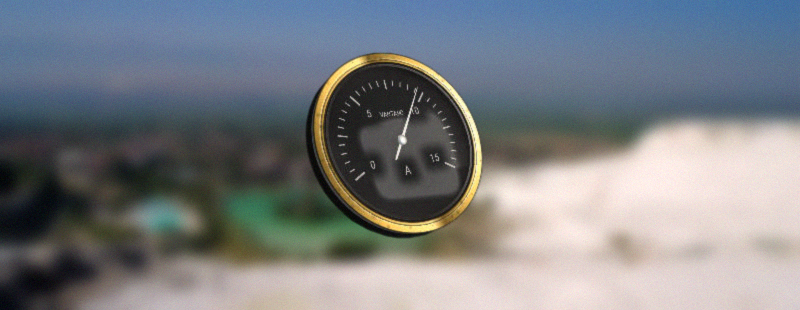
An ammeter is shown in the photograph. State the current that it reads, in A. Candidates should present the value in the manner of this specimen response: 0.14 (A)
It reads 9.5 (A)
